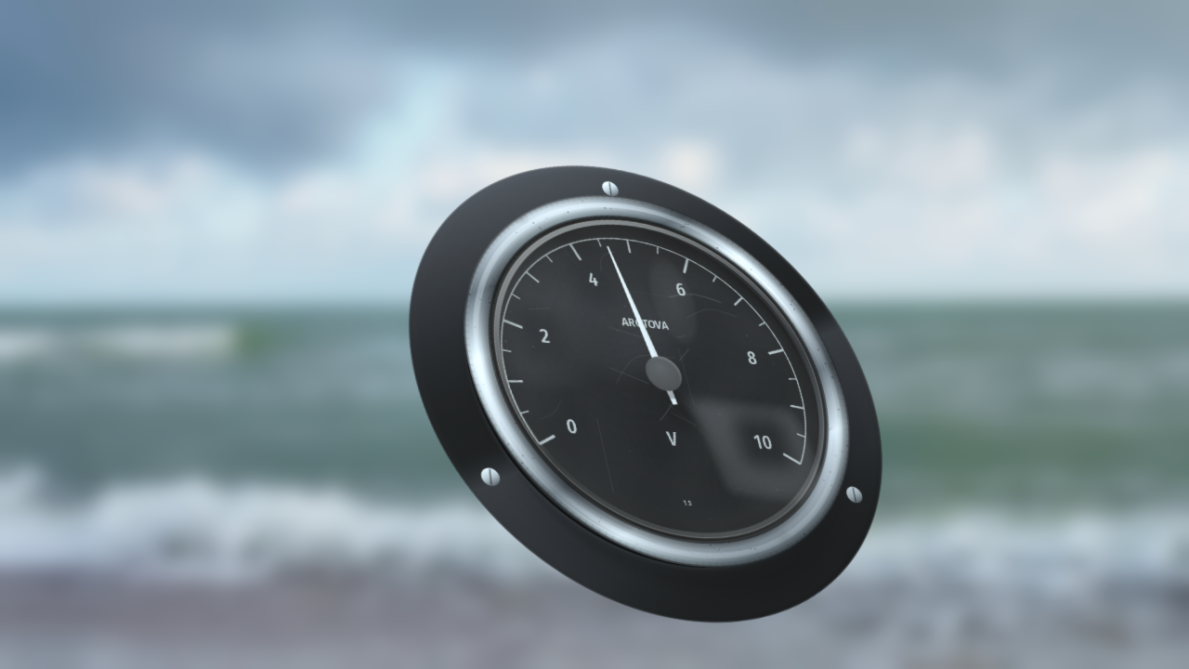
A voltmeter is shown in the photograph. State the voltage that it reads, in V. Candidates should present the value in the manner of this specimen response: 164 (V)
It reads 4.5 (V)
